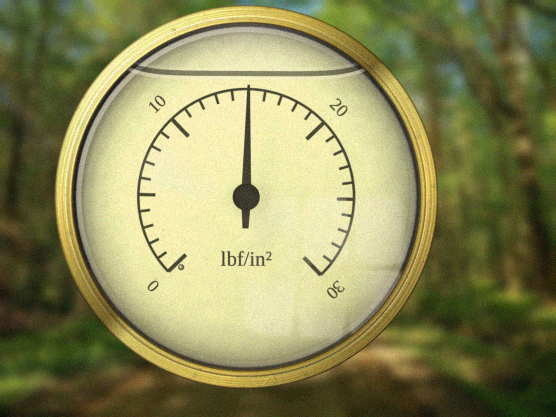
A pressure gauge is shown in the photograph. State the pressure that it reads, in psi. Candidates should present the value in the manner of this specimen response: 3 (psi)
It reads 15 (psi)
